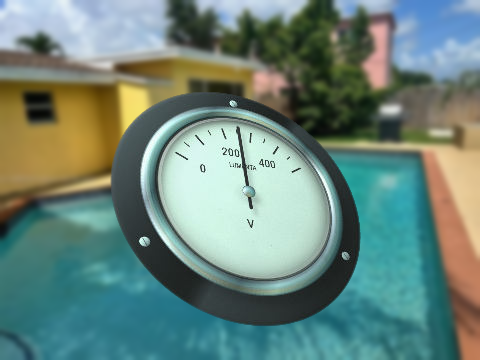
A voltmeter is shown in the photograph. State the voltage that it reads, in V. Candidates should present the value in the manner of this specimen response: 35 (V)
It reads 250 (V)
